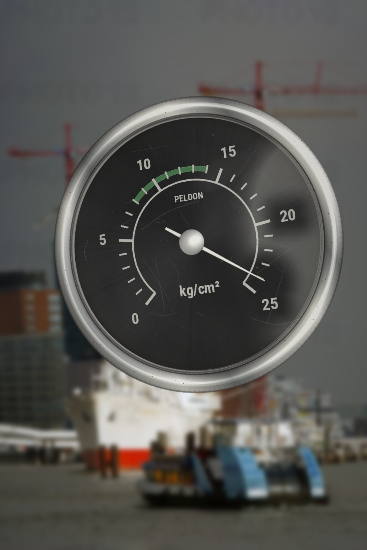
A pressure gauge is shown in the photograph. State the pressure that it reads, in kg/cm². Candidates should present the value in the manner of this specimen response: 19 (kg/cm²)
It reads 24 (kg/cm²)
